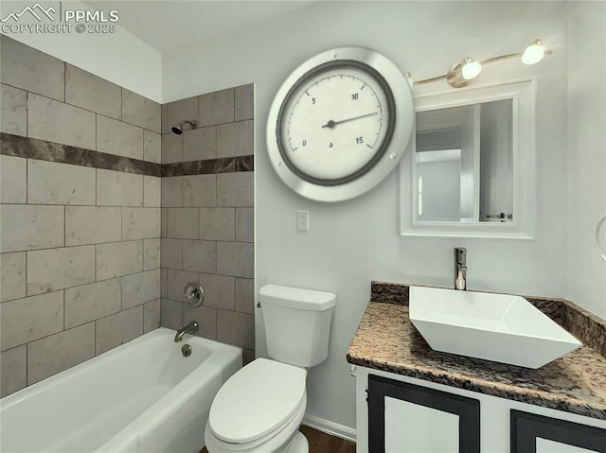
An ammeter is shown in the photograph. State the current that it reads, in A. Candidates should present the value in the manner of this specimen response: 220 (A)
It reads 12.5 (A)
